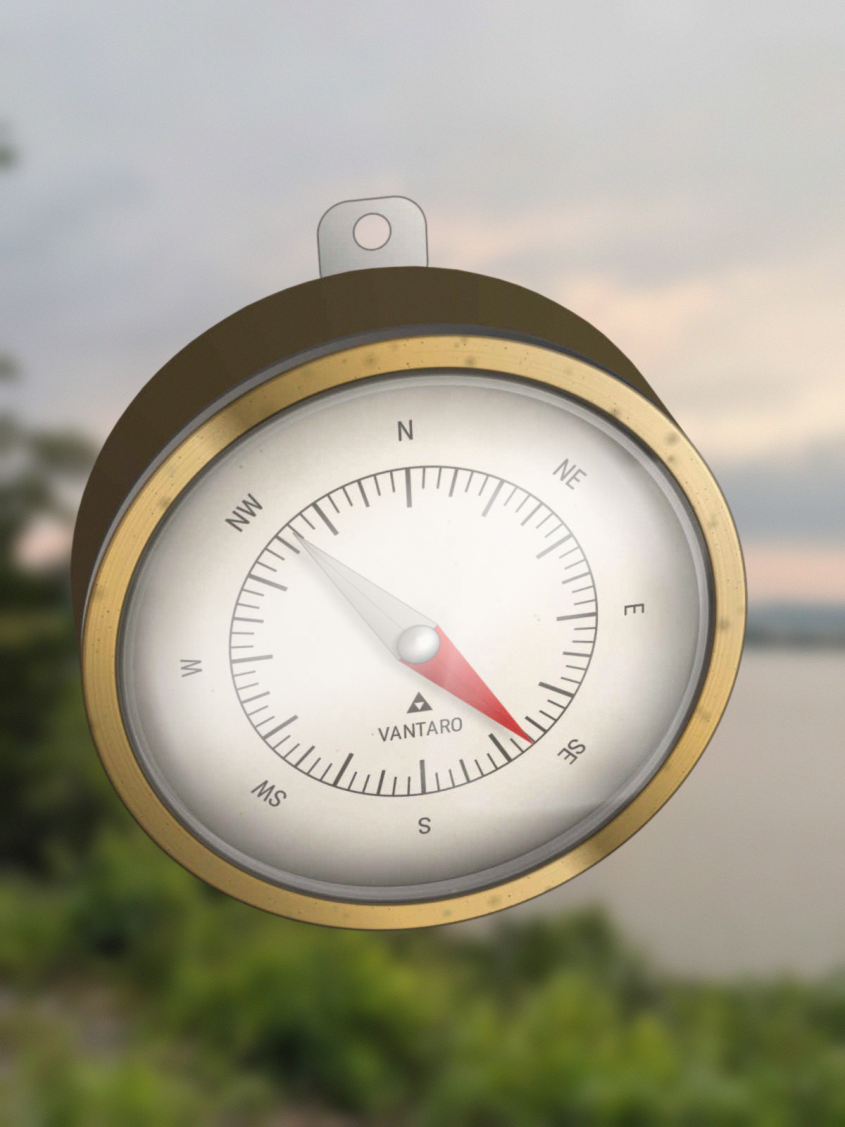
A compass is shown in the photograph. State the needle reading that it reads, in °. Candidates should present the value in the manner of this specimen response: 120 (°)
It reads 140 (°)
